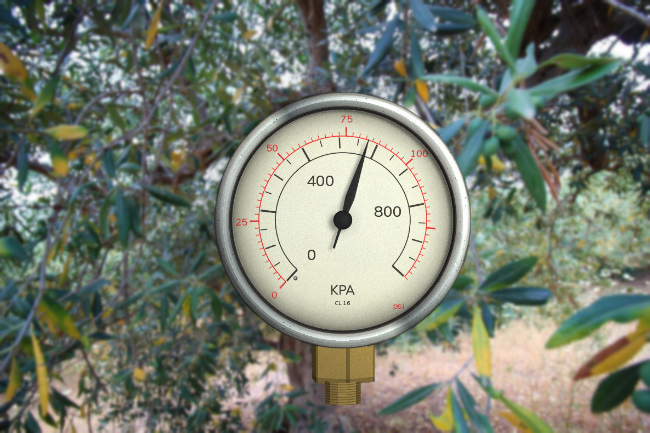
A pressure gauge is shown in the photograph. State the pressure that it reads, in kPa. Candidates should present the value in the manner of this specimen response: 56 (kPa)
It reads 575 (kPa)
